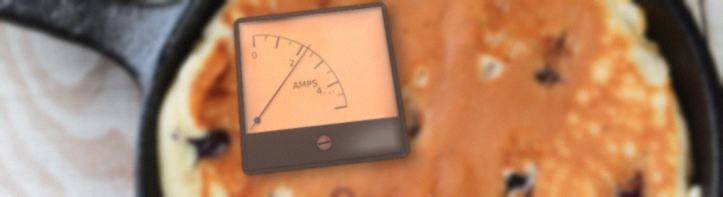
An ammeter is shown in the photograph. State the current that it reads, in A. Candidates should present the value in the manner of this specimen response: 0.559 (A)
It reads 2.25 (A)
